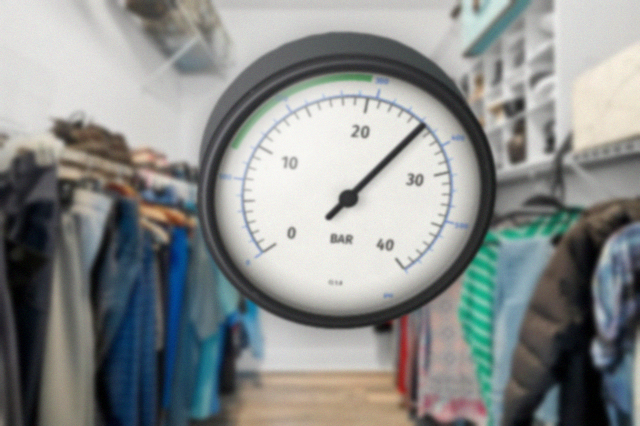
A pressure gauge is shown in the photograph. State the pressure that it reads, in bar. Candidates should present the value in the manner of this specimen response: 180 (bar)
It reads 25 (bar)
